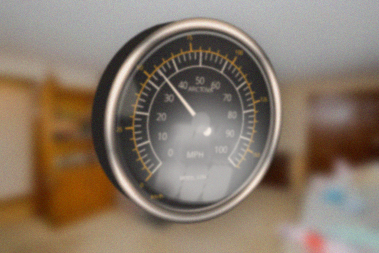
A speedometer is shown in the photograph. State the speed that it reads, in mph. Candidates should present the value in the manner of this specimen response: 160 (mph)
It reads 34 (mph)
